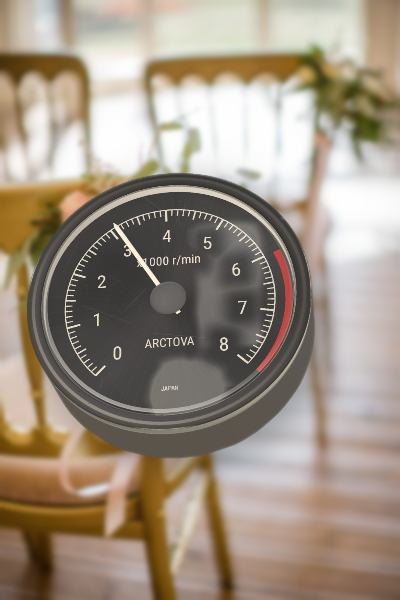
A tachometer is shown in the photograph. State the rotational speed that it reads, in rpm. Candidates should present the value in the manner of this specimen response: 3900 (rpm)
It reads 3100 (rpm)
